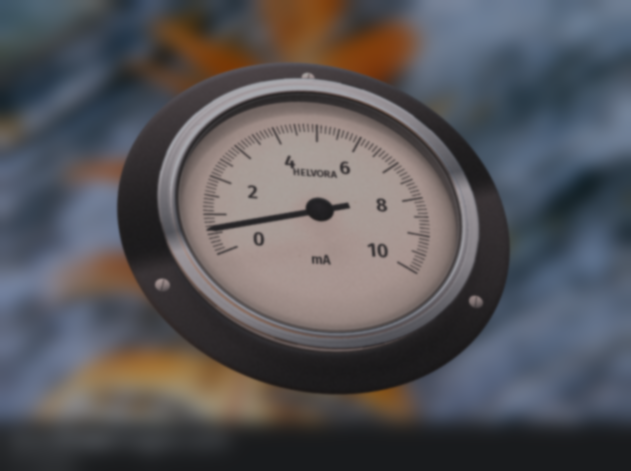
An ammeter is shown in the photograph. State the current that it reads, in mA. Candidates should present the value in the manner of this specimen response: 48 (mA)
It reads 0.5 (mA)
